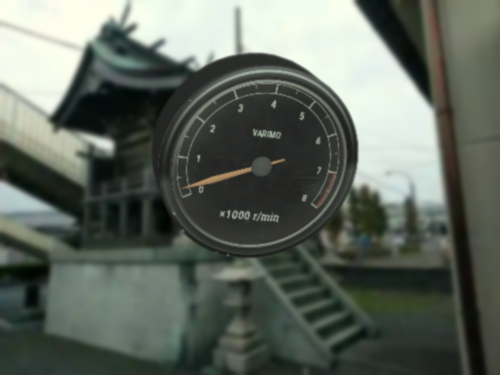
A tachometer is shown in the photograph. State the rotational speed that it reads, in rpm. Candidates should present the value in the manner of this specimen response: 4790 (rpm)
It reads 250 (rpm)
